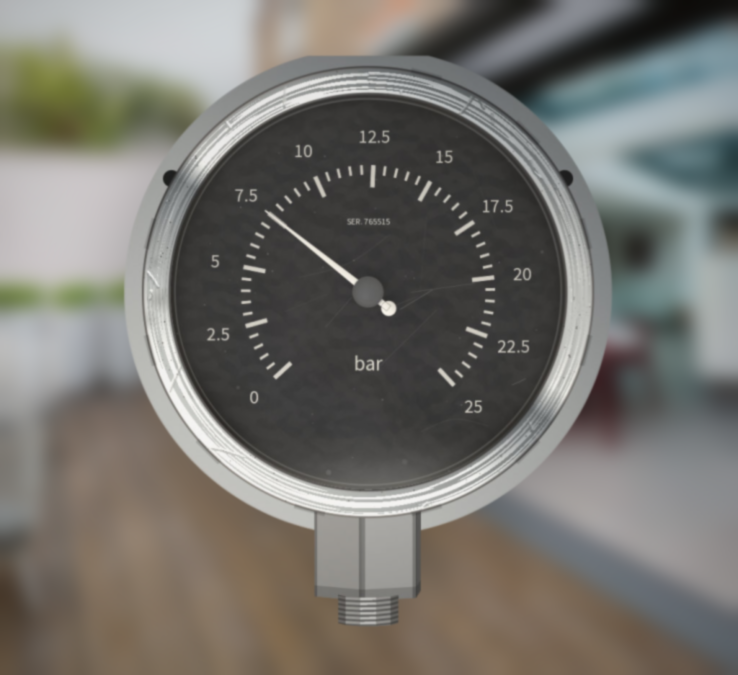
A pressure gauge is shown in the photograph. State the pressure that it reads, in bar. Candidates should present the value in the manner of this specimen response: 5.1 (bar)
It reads 7.5 (bar)
